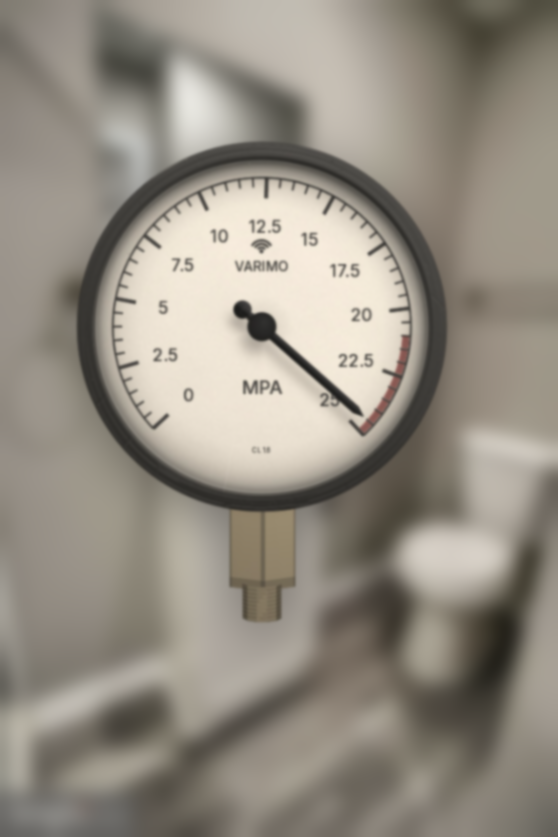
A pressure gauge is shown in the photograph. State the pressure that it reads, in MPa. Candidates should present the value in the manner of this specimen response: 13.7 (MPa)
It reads 24.5 (MPa)
